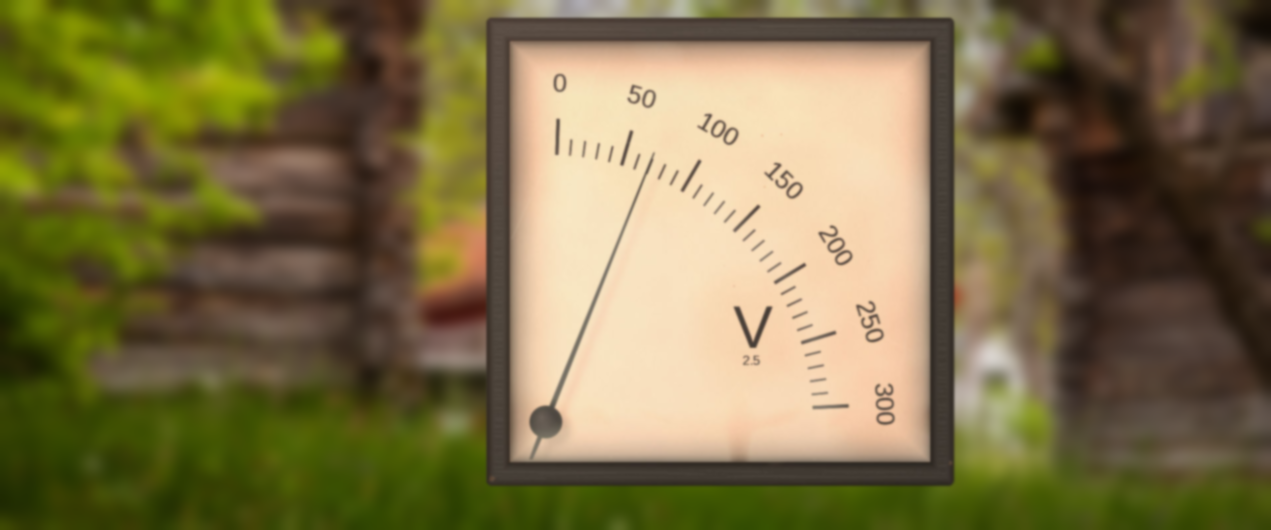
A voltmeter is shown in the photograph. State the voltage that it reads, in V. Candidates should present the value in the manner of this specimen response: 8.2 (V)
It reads 70 (V)
